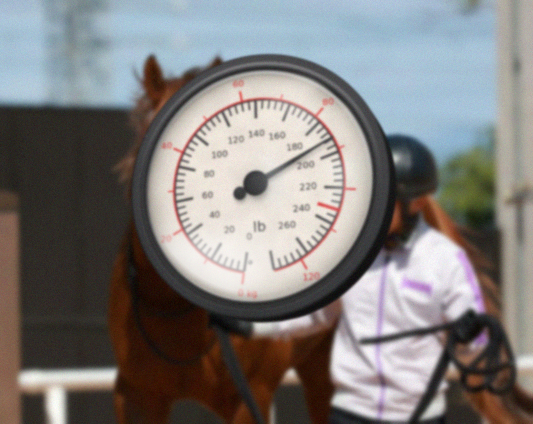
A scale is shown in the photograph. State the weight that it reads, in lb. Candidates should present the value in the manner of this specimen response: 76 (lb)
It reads 192 (lb)
